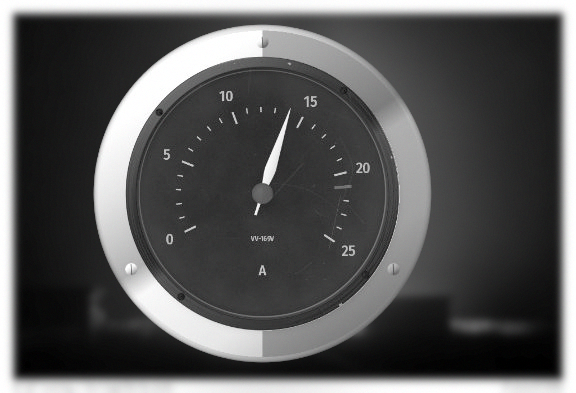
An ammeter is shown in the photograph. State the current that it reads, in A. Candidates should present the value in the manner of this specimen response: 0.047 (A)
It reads 14 (A)
